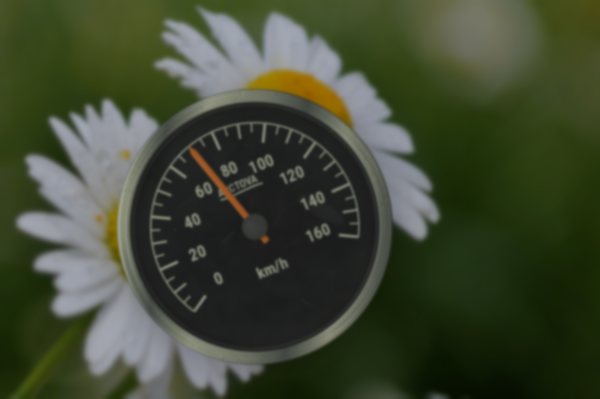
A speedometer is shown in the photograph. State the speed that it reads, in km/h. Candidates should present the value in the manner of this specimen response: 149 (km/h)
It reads 70 (km/h)
